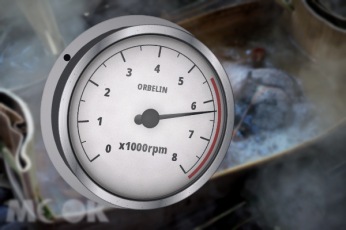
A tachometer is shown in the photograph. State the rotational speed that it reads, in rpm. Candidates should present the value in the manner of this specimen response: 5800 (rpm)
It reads 6250 (rpm)
